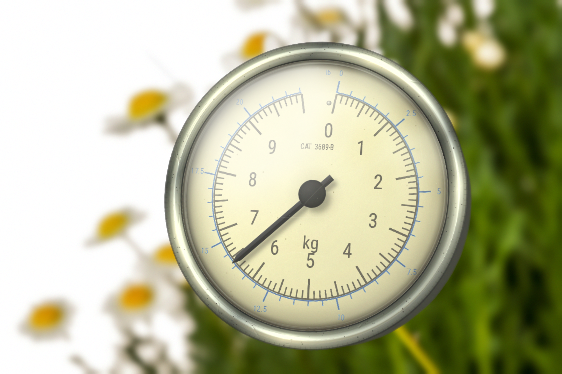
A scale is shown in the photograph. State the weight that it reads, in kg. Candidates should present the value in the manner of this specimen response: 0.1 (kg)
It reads 6.4 (kg)
